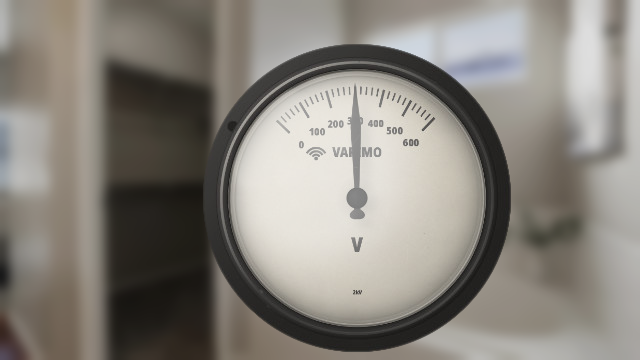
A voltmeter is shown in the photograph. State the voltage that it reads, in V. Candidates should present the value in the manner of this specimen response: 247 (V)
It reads 300 (V)
